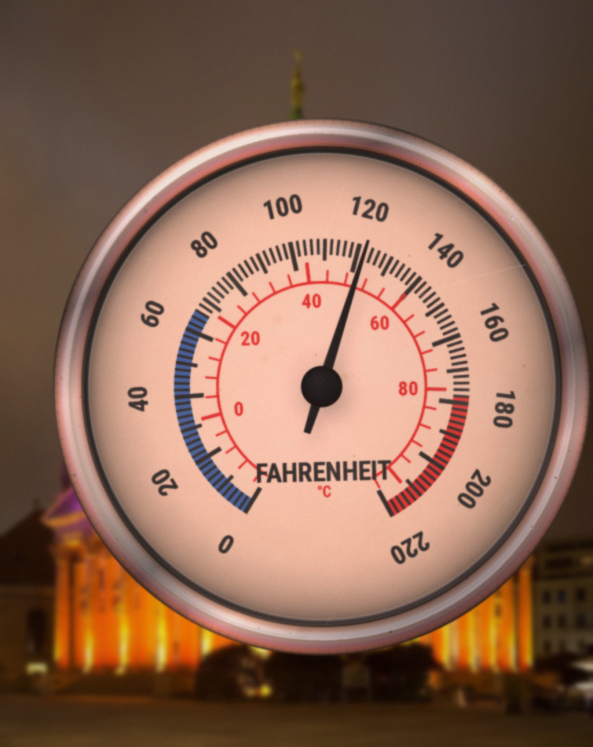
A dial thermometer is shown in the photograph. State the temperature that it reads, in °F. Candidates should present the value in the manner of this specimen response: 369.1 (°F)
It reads 122 (°F)
